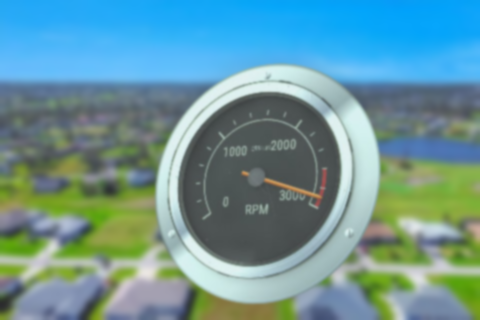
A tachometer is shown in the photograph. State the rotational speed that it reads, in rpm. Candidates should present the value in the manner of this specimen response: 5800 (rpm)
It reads 2900 (rpm)
